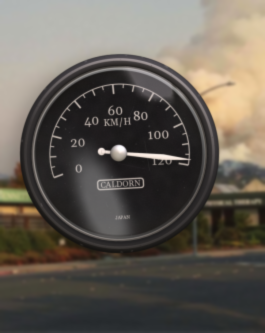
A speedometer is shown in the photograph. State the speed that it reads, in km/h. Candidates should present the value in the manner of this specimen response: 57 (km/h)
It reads 117.5 (km/h)
